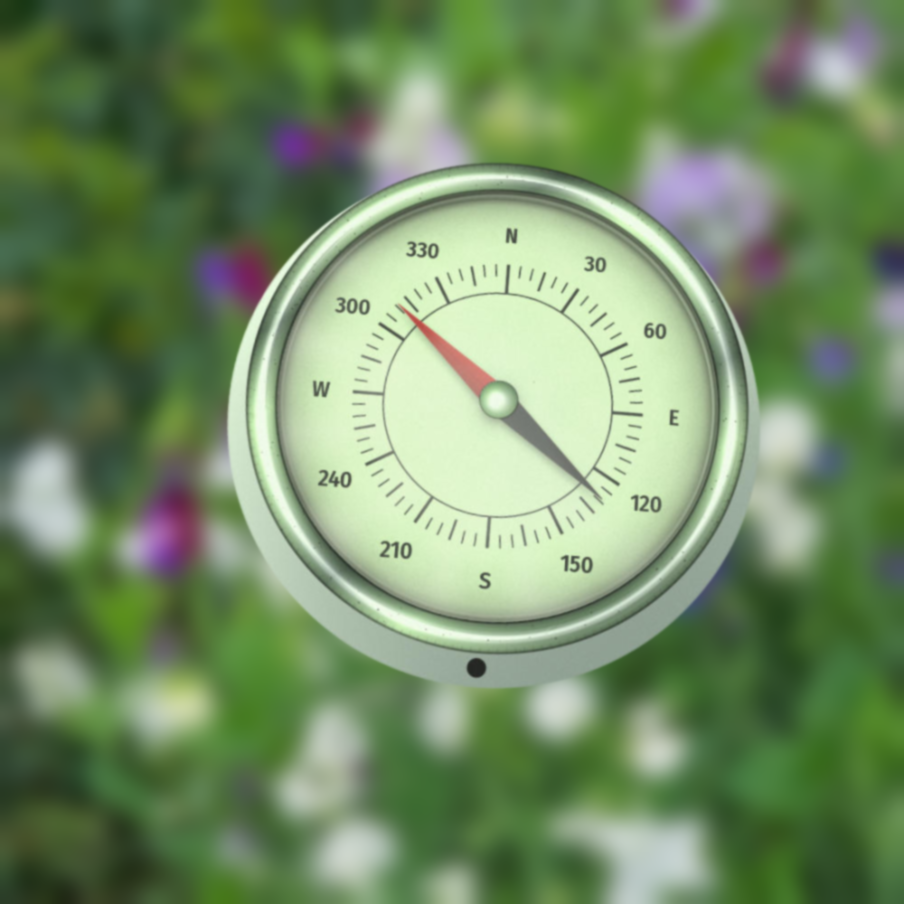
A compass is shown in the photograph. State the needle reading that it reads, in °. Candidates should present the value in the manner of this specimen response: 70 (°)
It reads 310 (°)
